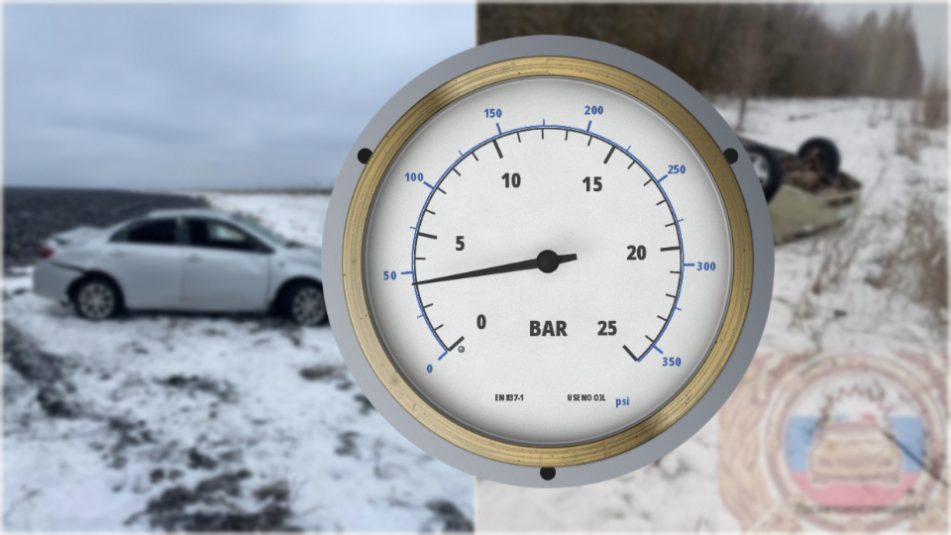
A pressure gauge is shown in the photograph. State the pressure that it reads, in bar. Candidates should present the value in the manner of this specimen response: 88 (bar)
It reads 3 (bar)
